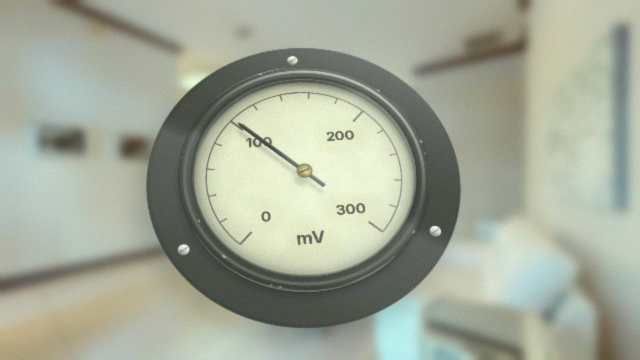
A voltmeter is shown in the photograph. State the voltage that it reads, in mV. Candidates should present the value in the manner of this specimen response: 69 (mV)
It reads 100 (mV)
